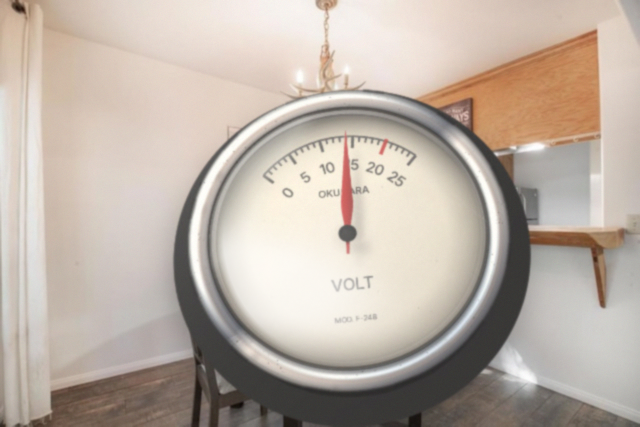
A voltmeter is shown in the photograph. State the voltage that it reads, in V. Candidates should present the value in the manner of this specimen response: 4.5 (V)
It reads 14 (V)
